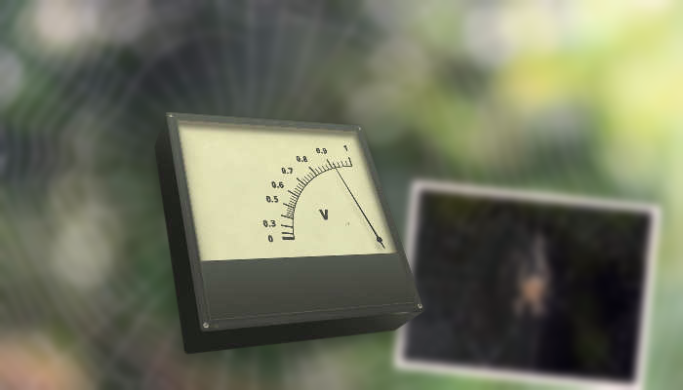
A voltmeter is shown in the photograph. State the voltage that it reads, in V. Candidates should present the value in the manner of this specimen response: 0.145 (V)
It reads 0.9 (V)
